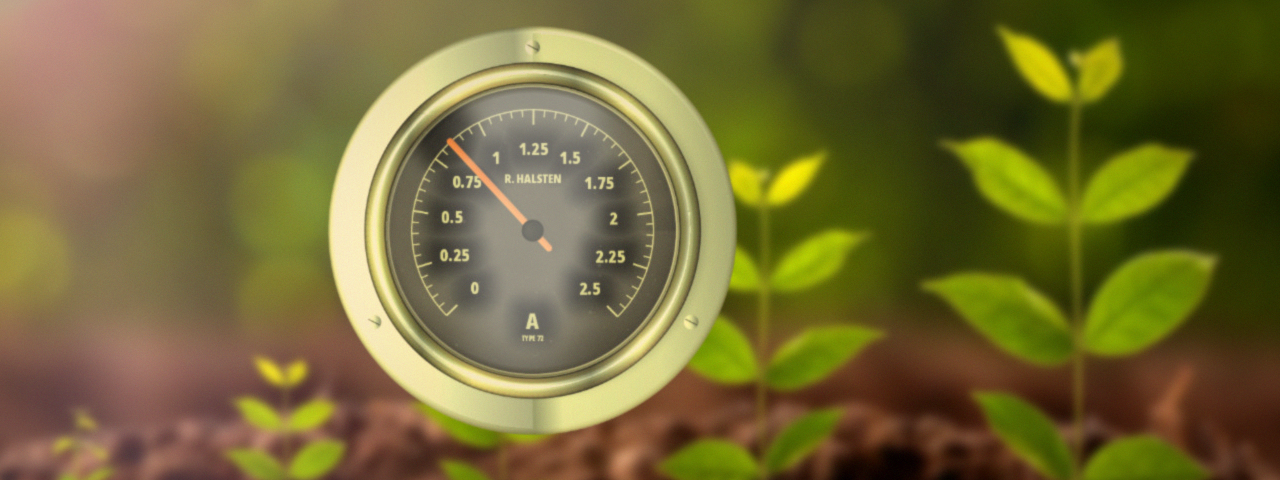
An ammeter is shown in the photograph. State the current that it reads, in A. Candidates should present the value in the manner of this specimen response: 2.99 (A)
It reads 0.85 (A)
